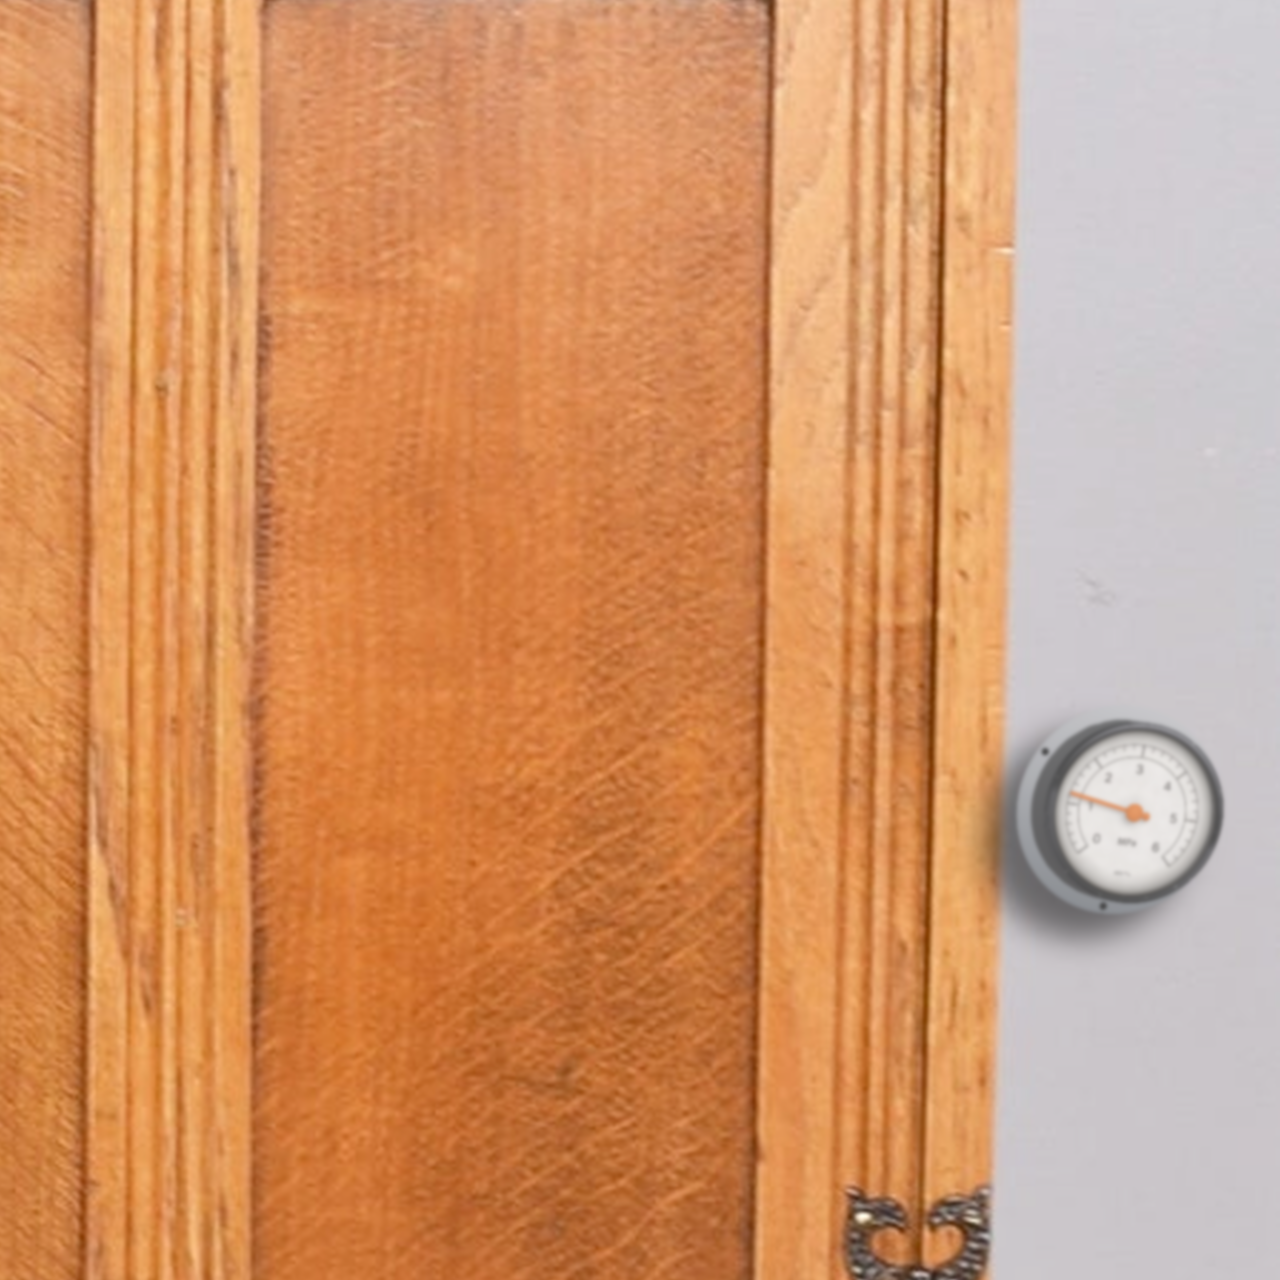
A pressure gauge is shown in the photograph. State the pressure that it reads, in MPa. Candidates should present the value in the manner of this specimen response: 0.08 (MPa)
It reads 1.2 (MPa)
